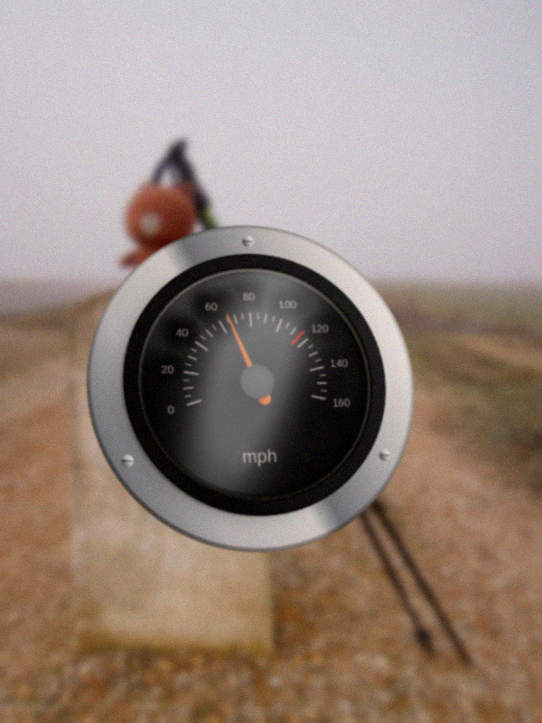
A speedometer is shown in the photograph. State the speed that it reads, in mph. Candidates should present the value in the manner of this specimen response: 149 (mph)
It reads 65 (mph)
